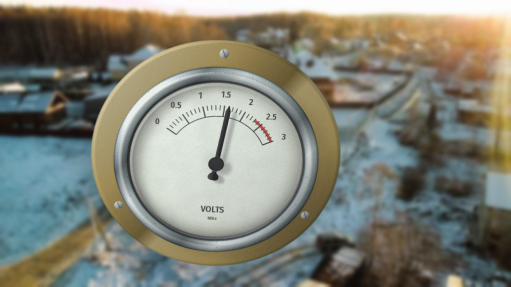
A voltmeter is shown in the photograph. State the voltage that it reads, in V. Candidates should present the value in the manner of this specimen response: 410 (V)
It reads 1.6 (V)
